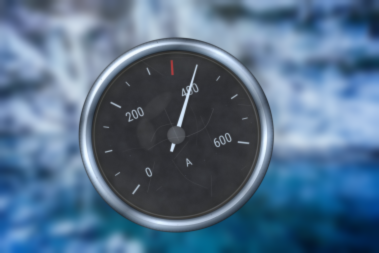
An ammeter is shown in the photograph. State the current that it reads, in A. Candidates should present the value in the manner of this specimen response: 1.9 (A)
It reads 400 (A)
